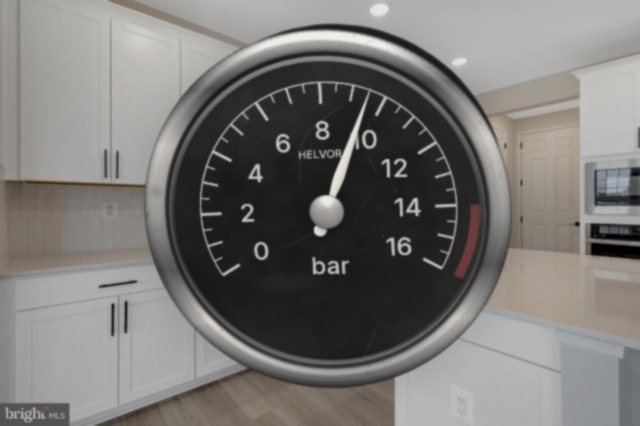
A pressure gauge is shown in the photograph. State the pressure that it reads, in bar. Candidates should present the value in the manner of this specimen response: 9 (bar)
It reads 9.5 (bar)
